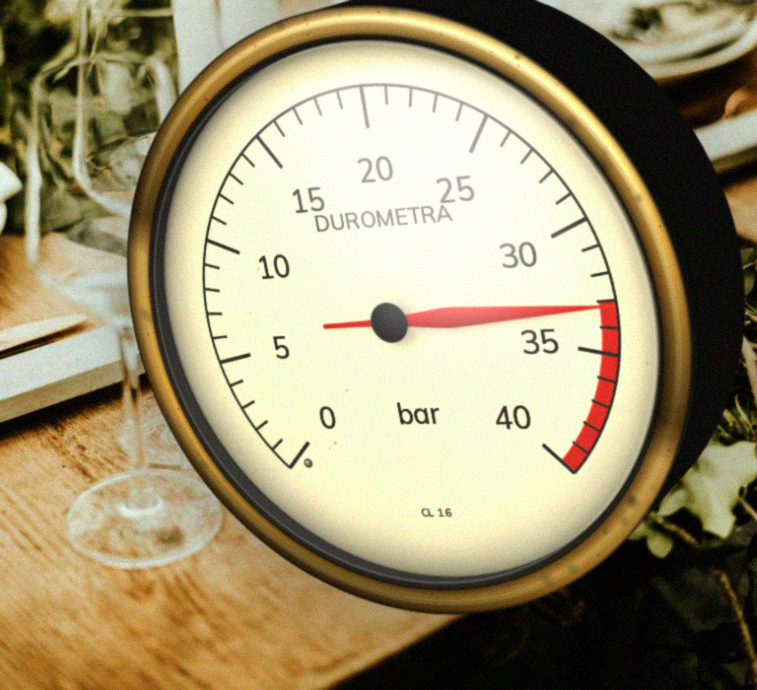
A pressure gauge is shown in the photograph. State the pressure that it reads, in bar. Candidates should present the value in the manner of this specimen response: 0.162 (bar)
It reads 33 (bar)
